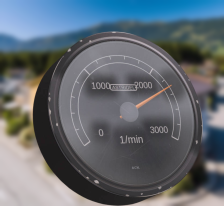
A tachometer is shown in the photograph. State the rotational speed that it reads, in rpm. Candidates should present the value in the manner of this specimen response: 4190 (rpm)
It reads 2300 (rpm)
